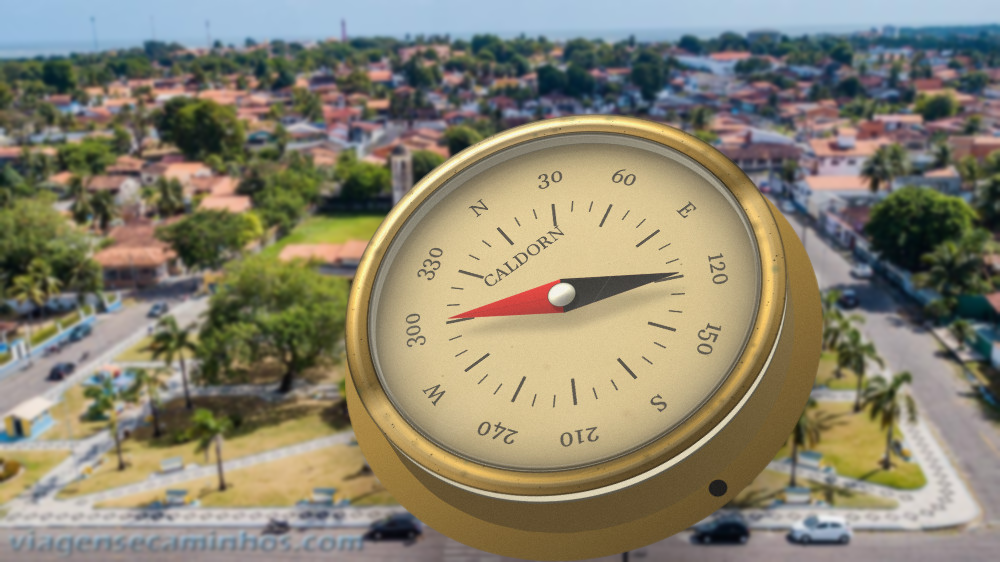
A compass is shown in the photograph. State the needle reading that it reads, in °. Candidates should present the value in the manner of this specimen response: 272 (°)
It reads 300 (°)
